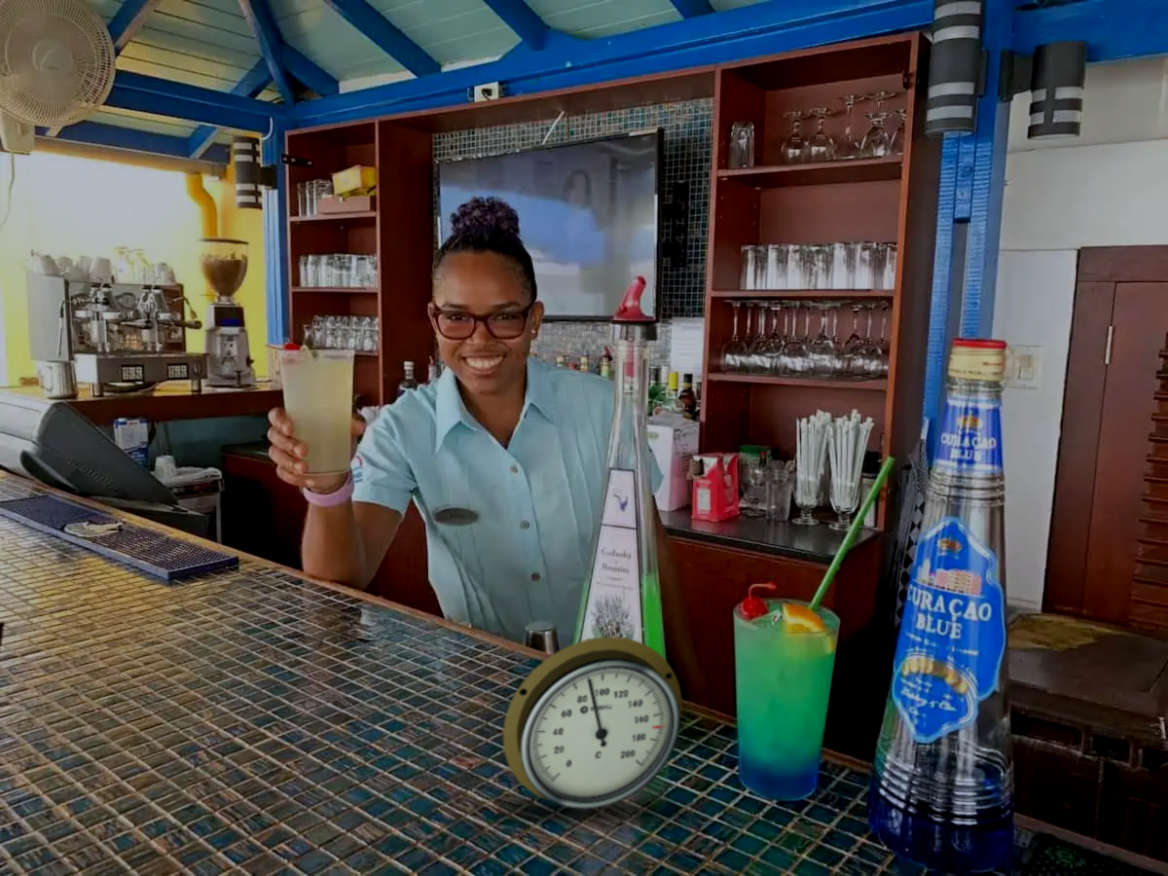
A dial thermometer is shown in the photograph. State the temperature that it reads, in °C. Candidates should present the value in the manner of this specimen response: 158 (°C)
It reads 90 (°C)
